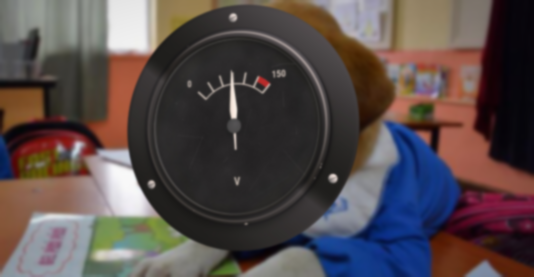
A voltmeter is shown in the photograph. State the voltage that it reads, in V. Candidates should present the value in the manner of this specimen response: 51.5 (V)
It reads 75 (V)
